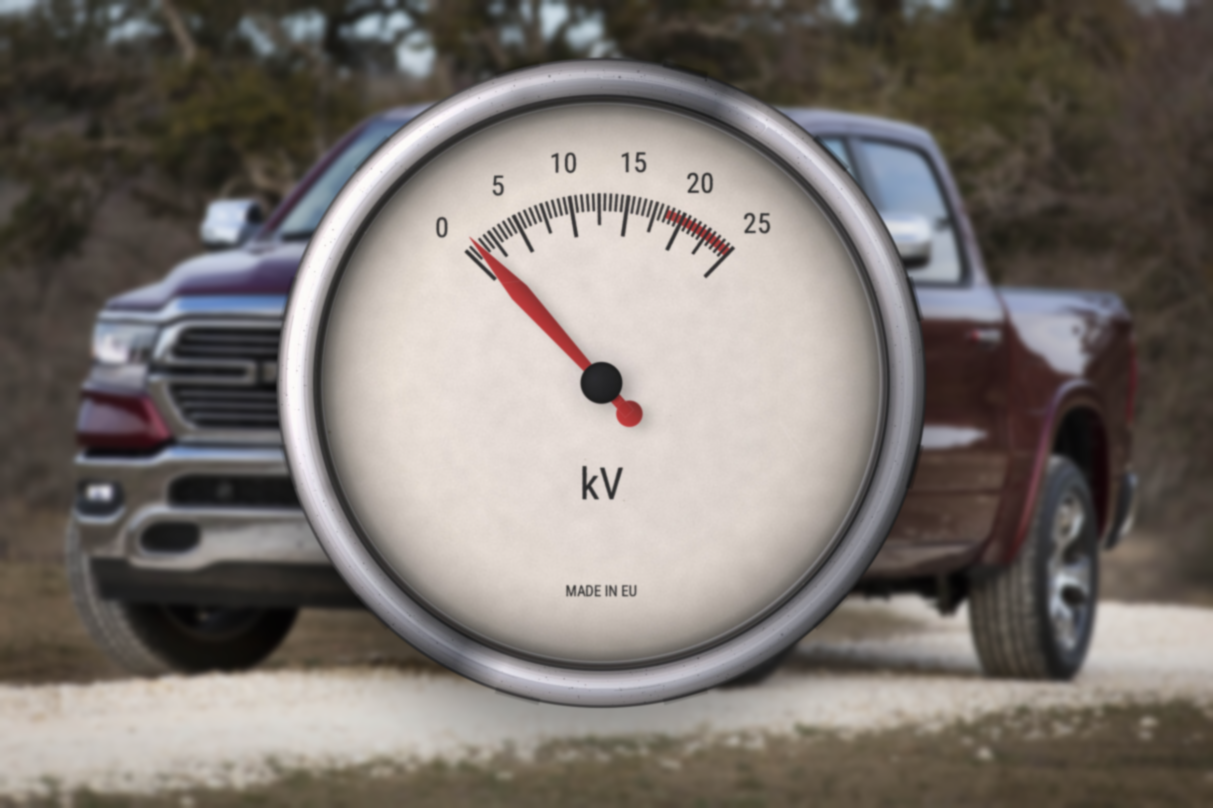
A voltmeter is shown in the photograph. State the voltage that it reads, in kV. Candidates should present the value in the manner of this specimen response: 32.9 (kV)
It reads 1 (kV)
